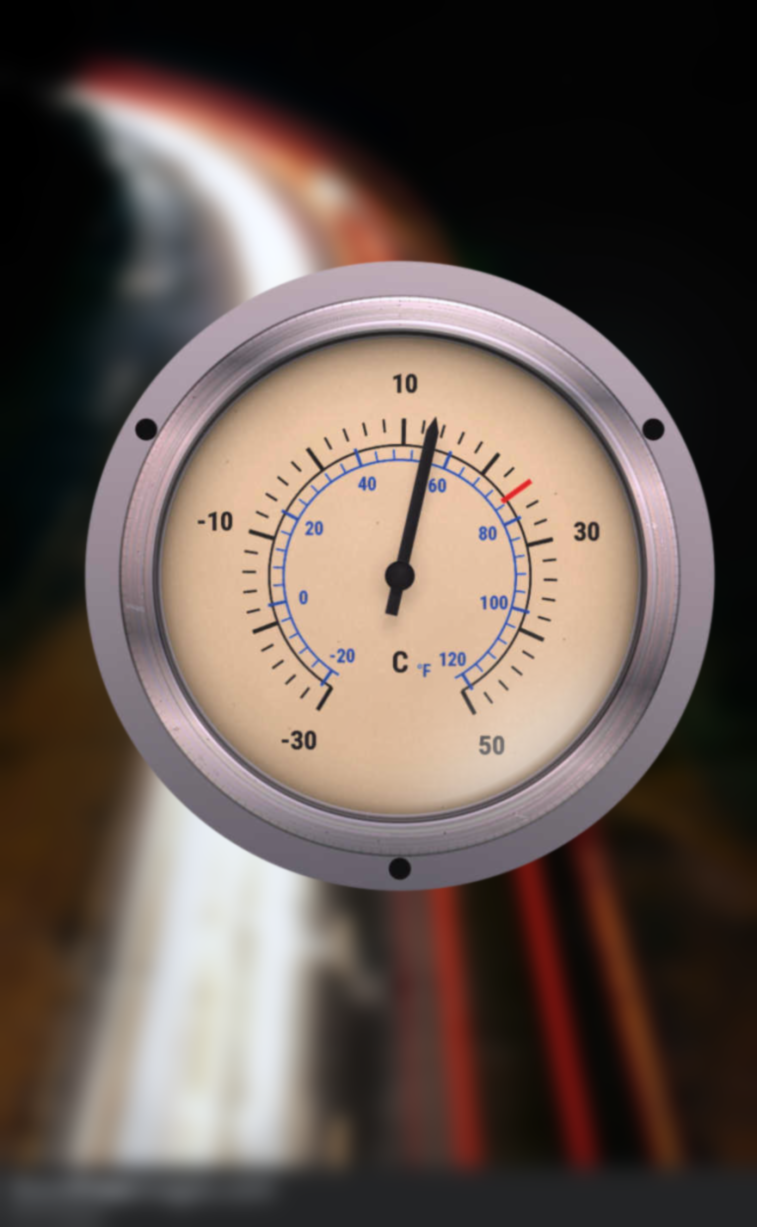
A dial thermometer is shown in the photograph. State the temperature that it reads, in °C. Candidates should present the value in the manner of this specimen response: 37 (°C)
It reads 13 (°C)
